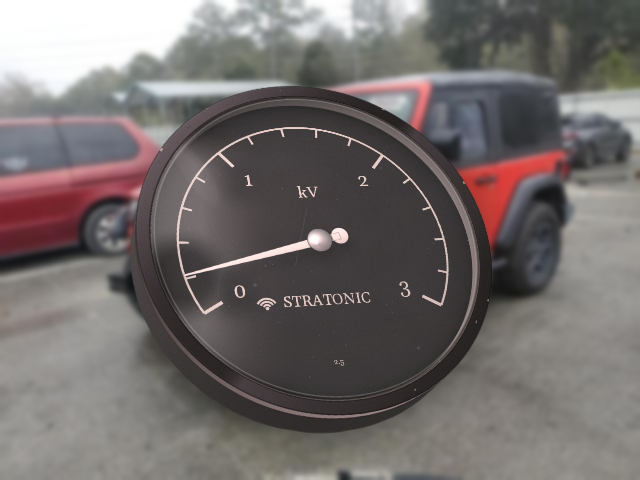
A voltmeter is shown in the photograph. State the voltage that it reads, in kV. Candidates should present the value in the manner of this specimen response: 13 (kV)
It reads 0.2 (kV)
